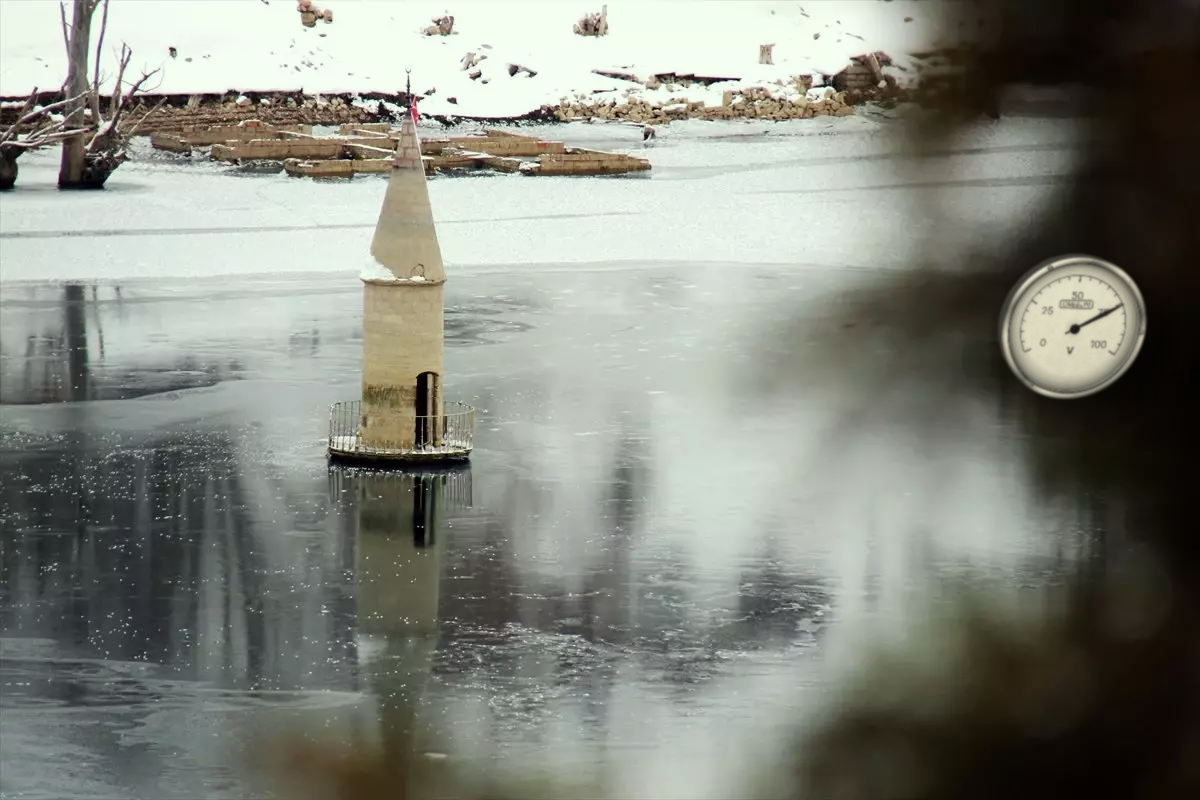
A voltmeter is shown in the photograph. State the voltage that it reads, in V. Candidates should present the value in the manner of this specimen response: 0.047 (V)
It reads 75 (V)
